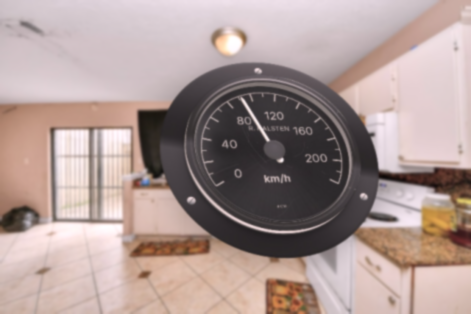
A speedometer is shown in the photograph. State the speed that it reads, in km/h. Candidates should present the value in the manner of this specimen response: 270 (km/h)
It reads 90 (km/h)
